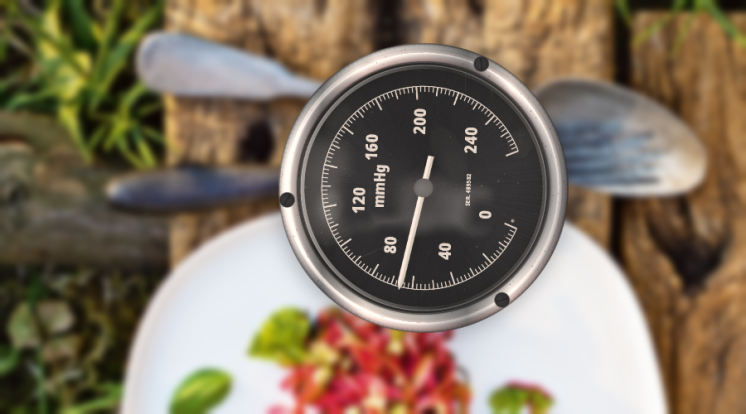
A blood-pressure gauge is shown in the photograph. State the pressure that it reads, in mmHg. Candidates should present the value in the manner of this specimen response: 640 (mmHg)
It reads 66 (mmHg)
